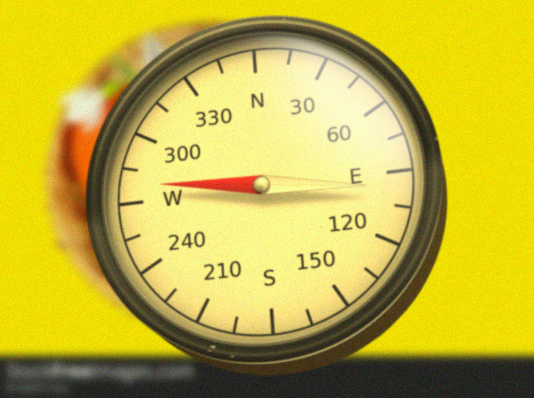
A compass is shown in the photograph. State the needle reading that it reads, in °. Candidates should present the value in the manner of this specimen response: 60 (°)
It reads 277.5 (°)
